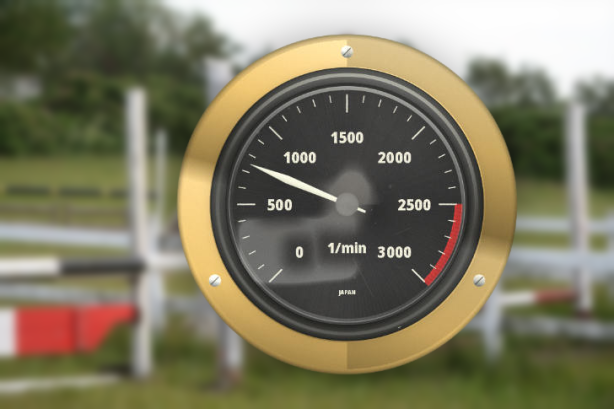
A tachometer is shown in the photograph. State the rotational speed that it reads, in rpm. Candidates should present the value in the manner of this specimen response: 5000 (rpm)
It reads 750 (rpm)
